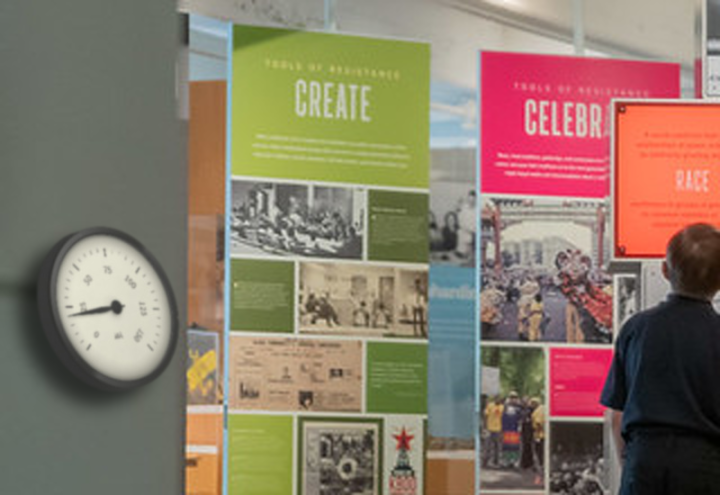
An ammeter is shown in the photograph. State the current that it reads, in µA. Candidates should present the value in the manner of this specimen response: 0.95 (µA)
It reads 20 (µA)
